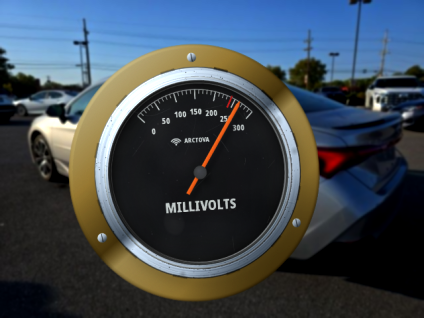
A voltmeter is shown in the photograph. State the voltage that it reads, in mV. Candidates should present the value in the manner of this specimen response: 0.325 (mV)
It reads 260 (mV)
